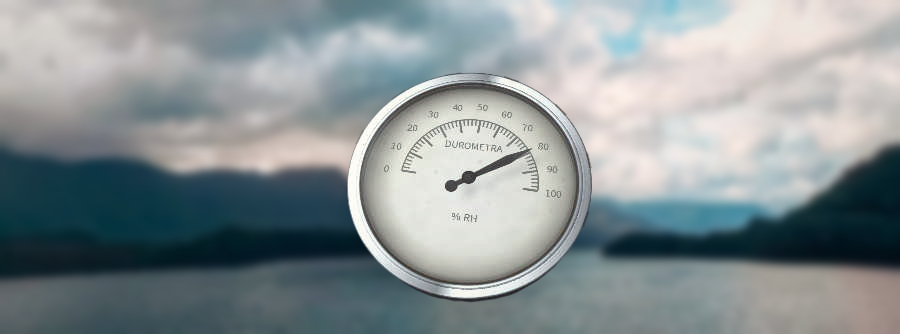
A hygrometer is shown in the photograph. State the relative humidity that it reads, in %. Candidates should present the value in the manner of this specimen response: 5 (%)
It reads 80 (%)
